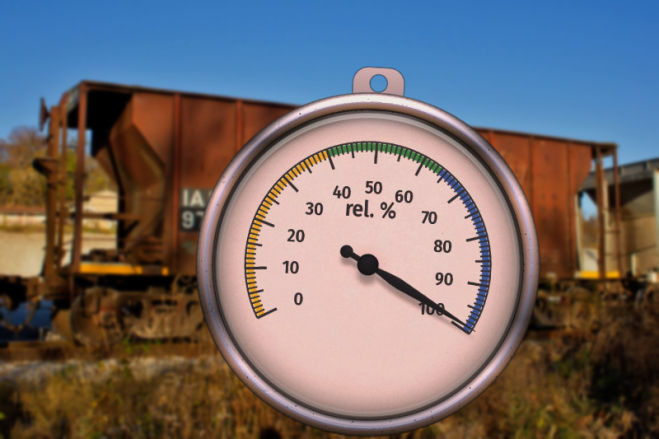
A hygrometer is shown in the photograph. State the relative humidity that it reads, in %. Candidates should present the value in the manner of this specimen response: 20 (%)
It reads 99 (%)
